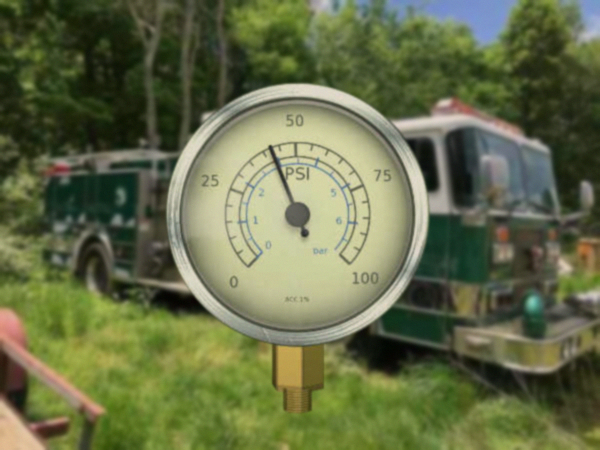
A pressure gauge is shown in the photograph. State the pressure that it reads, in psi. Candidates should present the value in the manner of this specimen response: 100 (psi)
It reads 42.5 (psi)
